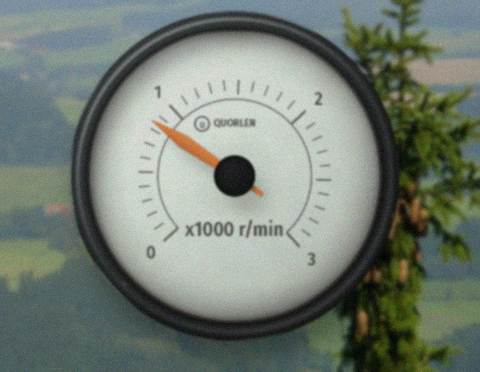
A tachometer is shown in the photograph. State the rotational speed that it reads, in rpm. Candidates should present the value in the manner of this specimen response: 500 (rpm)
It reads 850 (rpm)
